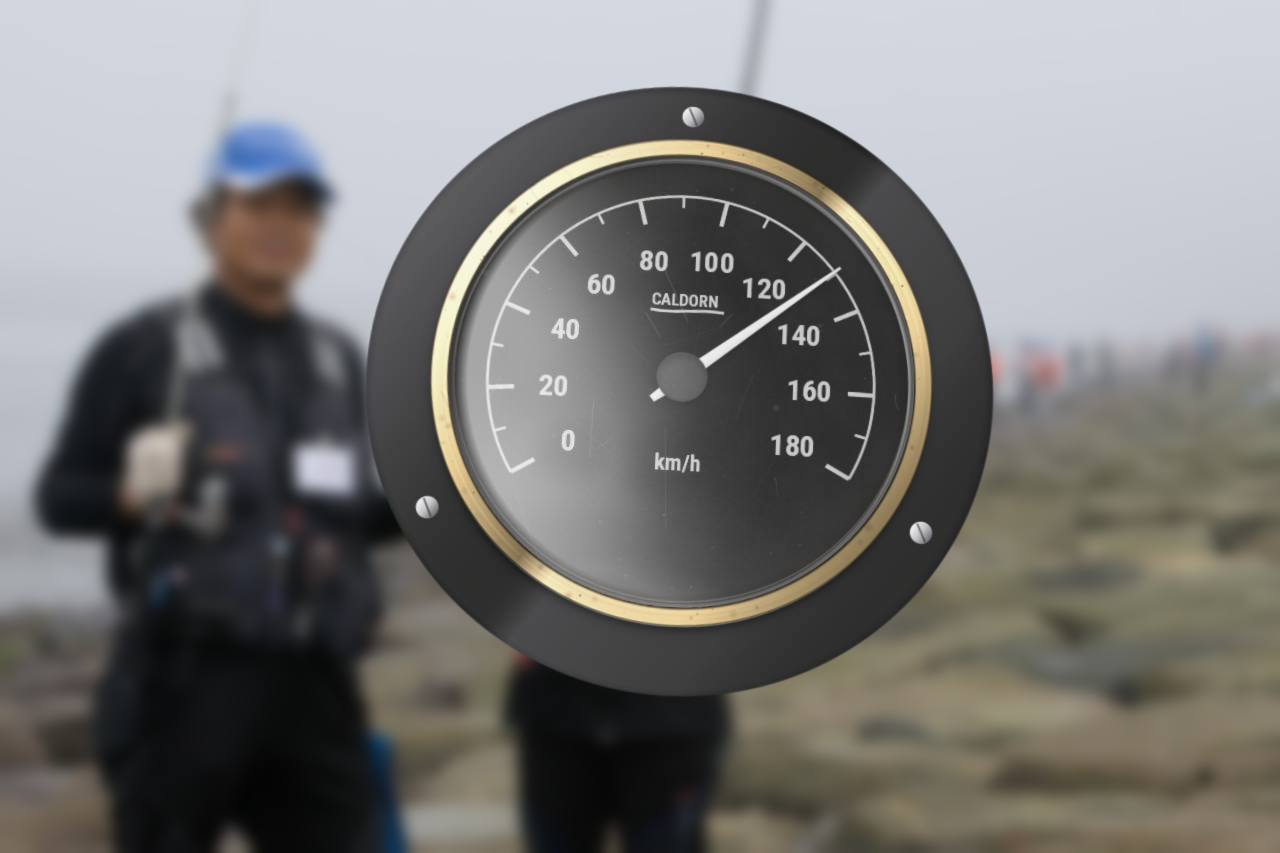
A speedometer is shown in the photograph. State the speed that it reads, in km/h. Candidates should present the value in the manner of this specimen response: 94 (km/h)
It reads 130 (km/h)
